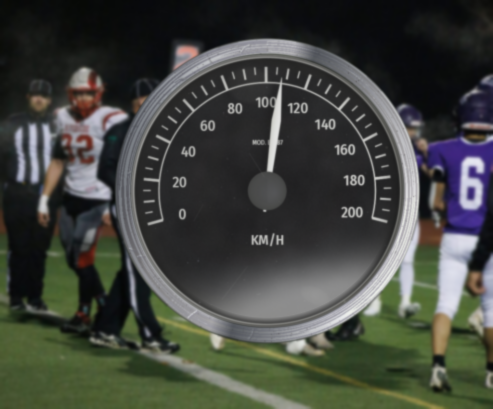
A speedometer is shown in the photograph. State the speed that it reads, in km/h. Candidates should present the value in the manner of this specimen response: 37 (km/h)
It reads 107.5 (km/h)
